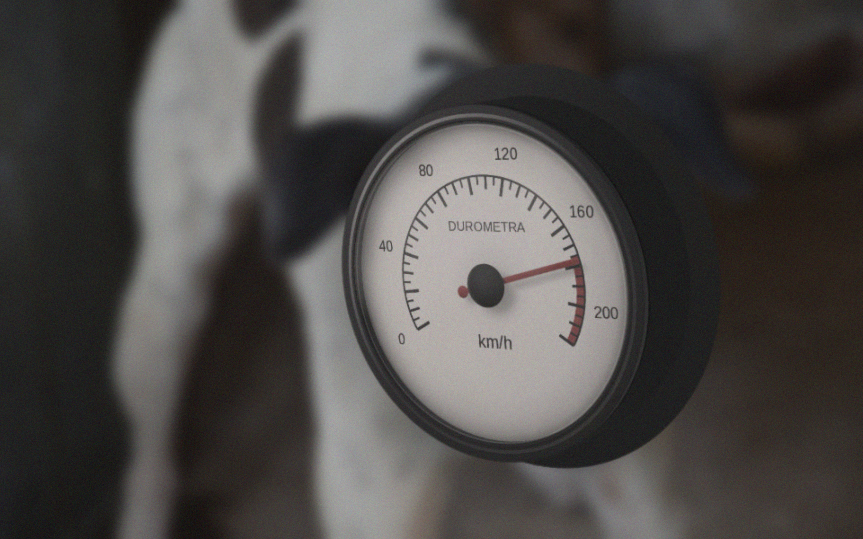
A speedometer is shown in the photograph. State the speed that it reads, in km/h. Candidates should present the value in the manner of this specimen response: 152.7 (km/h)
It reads 177.5 (km/h)
